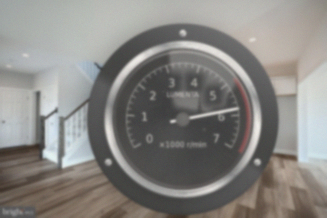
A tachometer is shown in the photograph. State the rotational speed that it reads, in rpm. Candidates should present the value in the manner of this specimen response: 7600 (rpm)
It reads 5800 (rpm)
